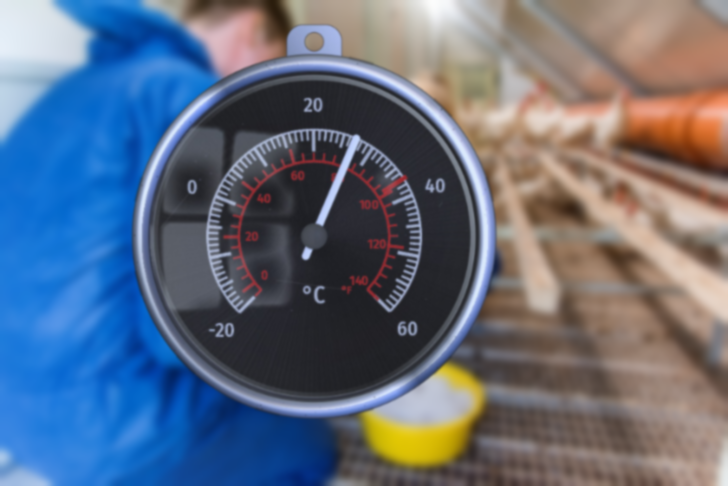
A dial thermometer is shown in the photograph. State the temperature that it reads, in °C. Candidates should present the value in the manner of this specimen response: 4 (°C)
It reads 27 (°C)
